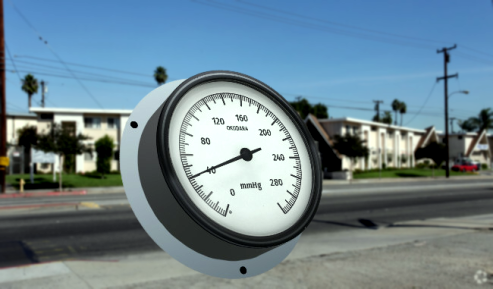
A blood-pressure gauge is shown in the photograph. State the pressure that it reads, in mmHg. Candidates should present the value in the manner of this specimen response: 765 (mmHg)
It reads 40 (mmHg)
